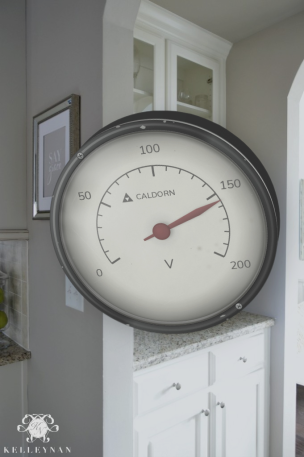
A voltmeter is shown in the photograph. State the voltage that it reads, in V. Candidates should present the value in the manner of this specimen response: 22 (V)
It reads 155 (V)
